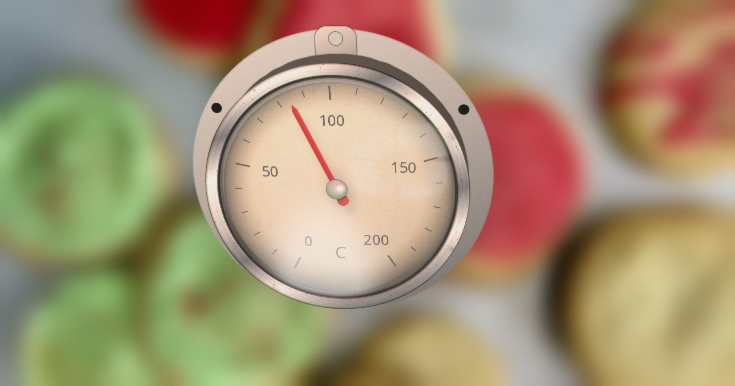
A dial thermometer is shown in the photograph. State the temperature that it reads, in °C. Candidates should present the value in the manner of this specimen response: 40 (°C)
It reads 85 (°C)
